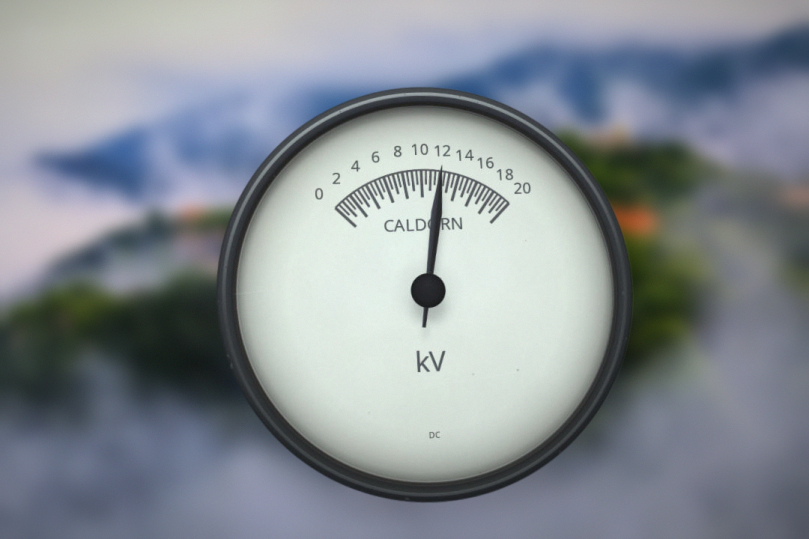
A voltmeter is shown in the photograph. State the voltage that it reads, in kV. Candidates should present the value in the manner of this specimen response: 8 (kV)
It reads 12 (kV)
